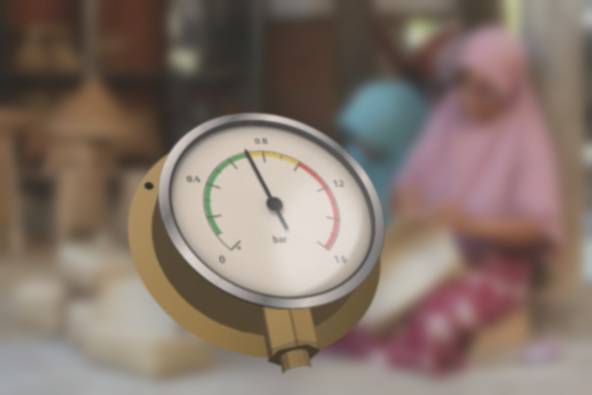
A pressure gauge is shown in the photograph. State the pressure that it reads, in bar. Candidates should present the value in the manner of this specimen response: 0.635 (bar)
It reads 0.7 (bar)
